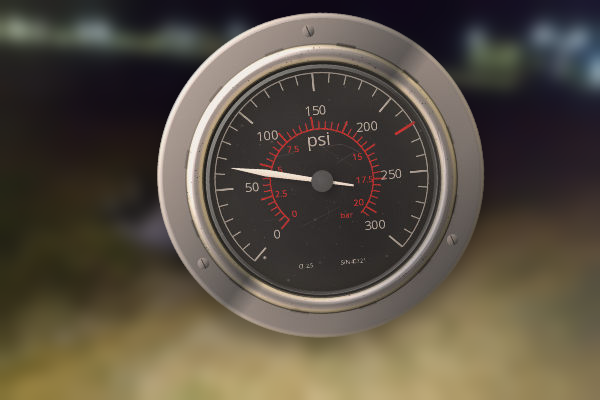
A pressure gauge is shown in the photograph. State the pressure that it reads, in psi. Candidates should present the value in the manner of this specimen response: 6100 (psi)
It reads 65 (psi)
